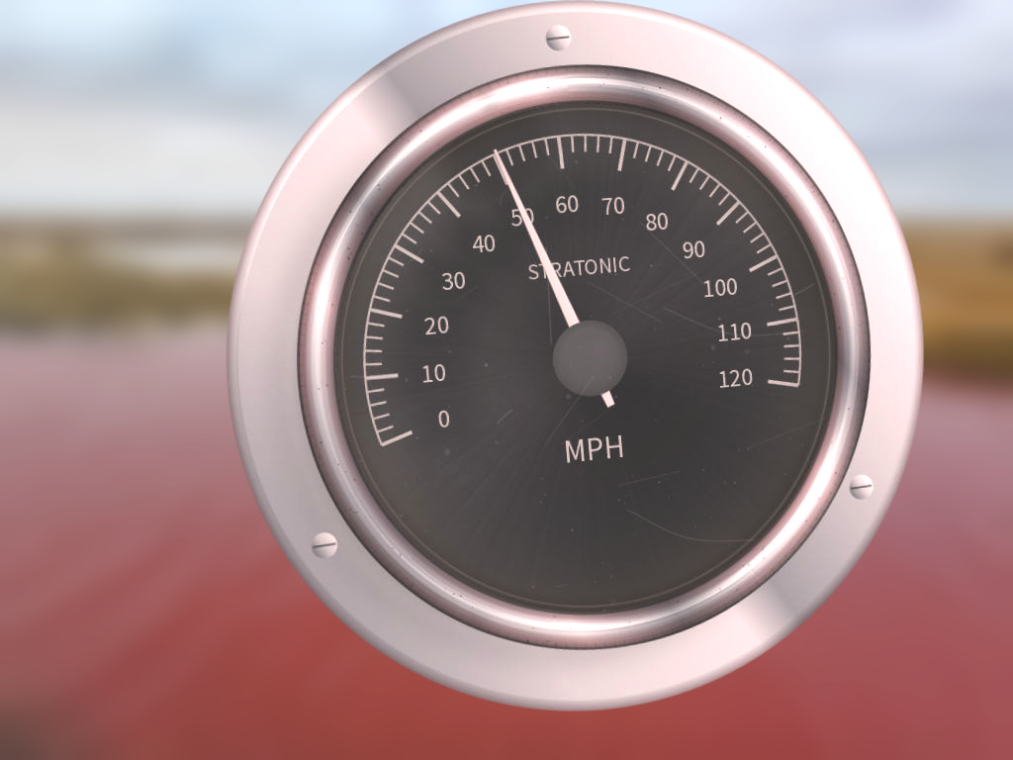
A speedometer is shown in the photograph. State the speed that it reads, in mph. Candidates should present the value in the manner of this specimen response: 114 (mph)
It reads 50 (mph)
